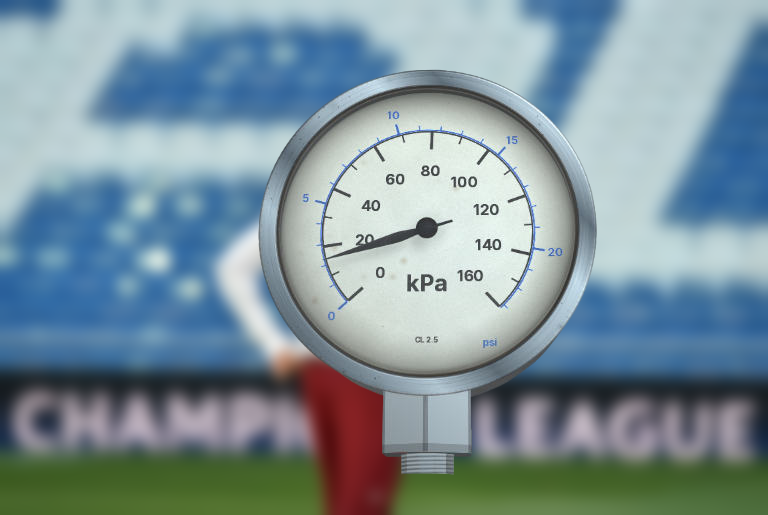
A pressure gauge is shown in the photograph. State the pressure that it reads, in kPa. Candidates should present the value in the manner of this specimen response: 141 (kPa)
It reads 15 (kPa)
